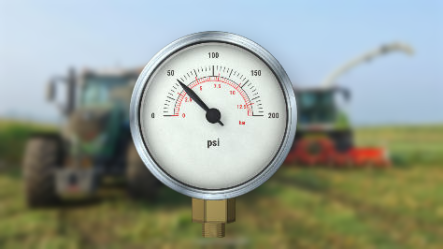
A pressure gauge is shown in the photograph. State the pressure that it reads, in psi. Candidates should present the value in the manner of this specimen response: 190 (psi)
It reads 50 (psi)
